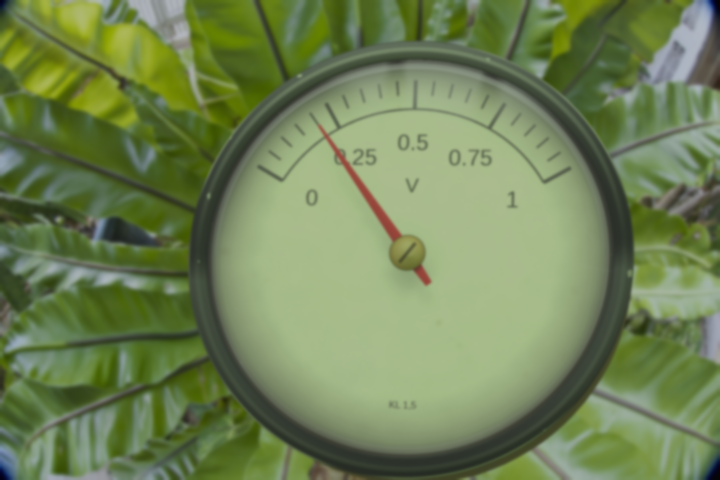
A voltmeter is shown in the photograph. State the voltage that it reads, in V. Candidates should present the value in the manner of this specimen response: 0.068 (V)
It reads 0.2 (V)
